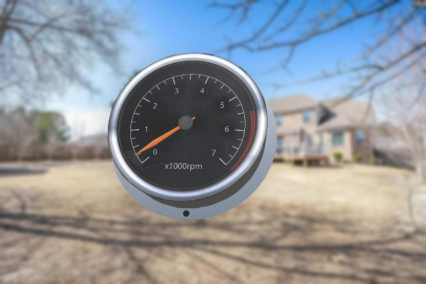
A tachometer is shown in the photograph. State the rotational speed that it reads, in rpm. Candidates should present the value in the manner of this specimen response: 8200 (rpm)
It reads 250 (rpm)
